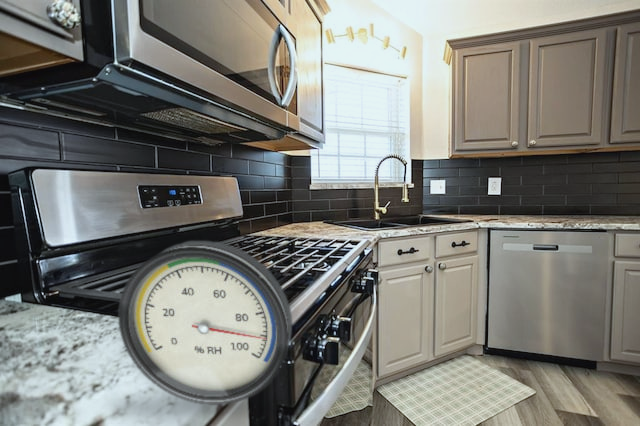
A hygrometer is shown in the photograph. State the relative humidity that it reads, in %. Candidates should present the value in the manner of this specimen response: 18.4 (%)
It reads 90 (%)
